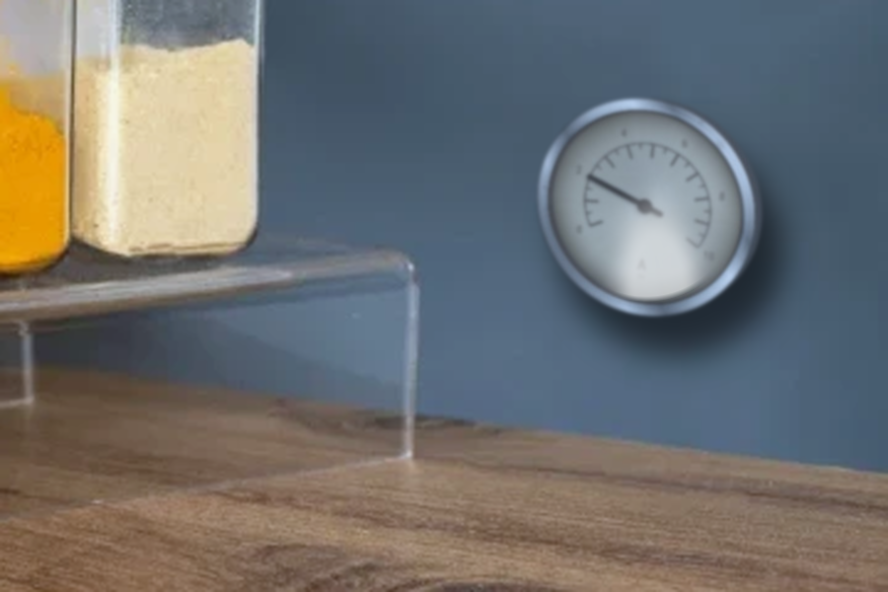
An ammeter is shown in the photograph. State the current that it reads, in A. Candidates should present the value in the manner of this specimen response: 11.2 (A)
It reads 2 (A)
